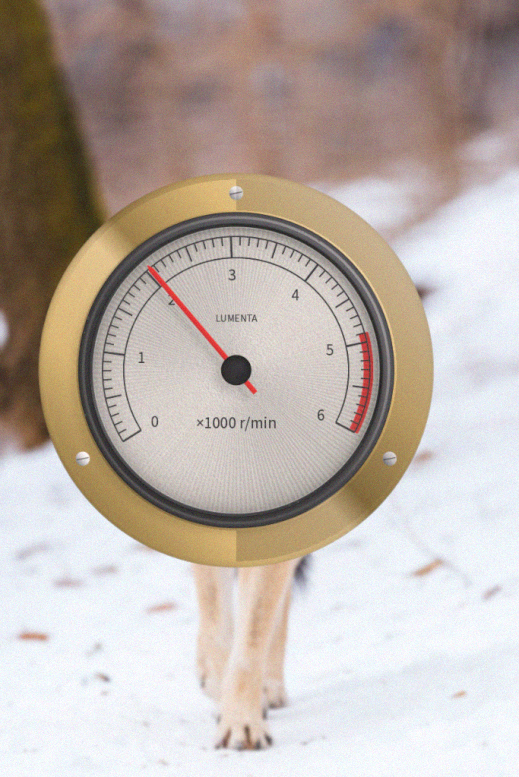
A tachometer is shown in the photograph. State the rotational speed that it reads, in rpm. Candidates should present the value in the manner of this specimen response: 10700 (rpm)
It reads 2050 (rpm)
